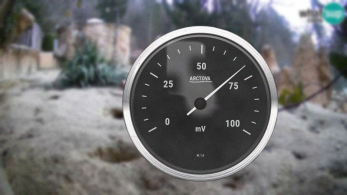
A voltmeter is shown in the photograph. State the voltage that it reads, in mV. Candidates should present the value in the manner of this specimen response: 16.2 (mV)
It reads 70 (mV)
